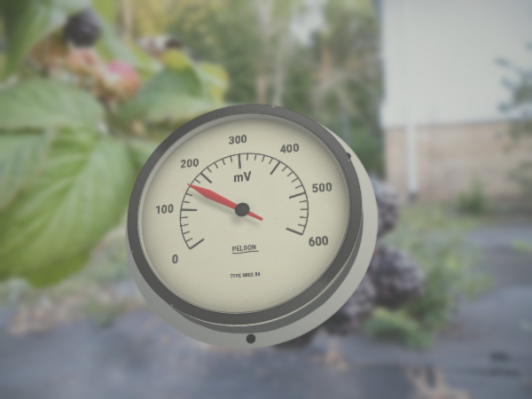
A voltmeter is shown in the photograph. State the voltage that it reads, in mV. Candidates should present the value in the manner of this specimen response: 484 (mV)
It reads 160 (mV)
